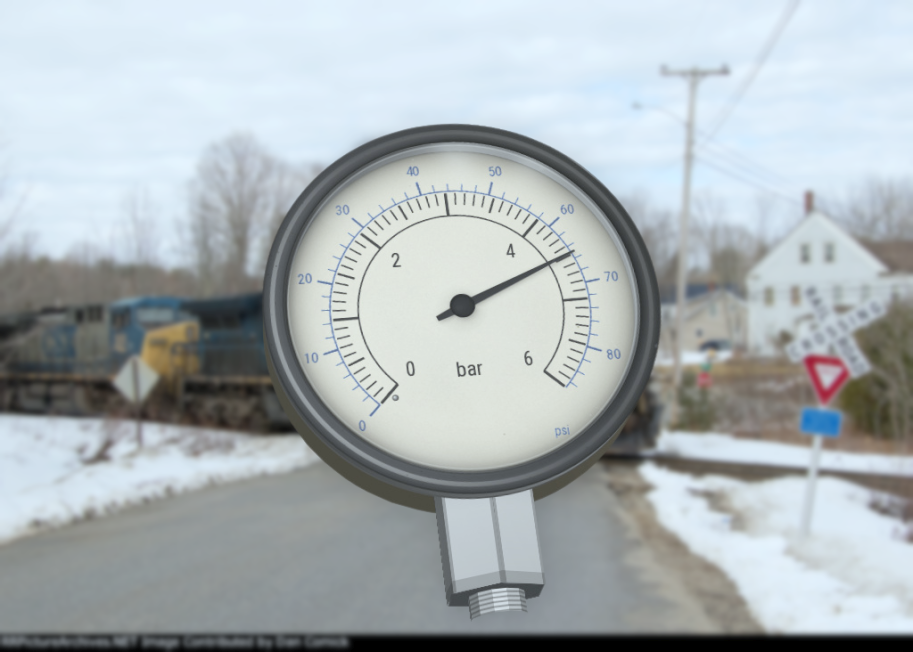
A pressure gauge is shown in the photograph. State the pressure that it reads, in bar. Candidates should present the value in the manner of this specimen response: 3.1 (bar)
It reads 4.5 (bar)
